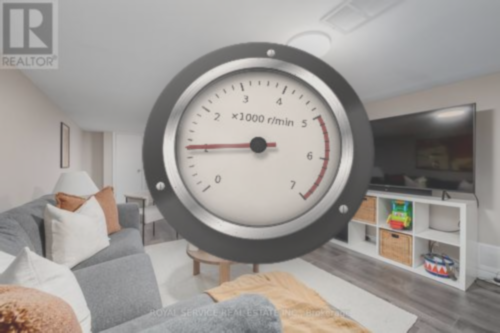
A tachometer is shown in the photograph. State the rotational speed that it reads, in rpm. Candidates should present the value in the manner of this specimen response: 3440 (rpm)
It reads 1000 (rpm)
